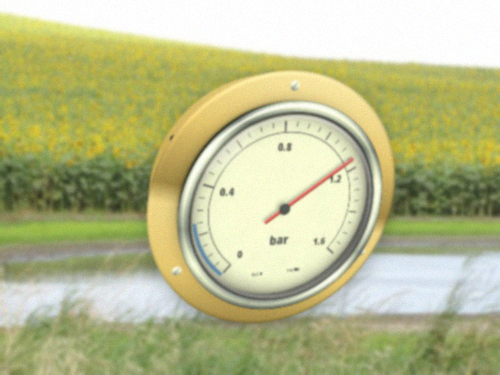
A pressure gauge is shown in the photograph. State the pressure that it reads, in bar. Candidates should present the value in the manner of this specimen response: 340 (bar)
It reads 1.15 (bar)
